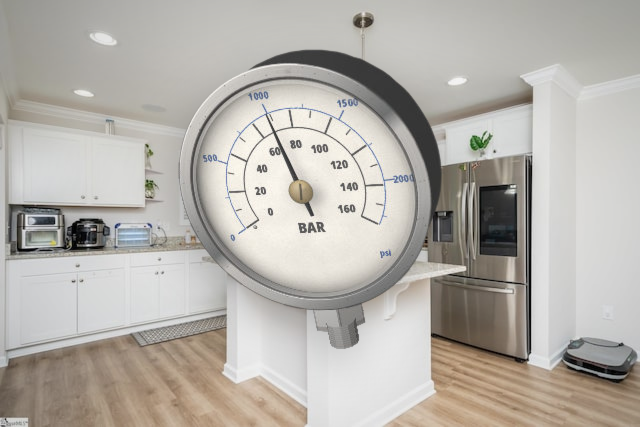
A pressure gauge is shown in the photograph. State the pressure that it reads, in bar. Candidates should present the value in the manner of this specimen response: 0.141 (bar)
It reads 70 (bar)
